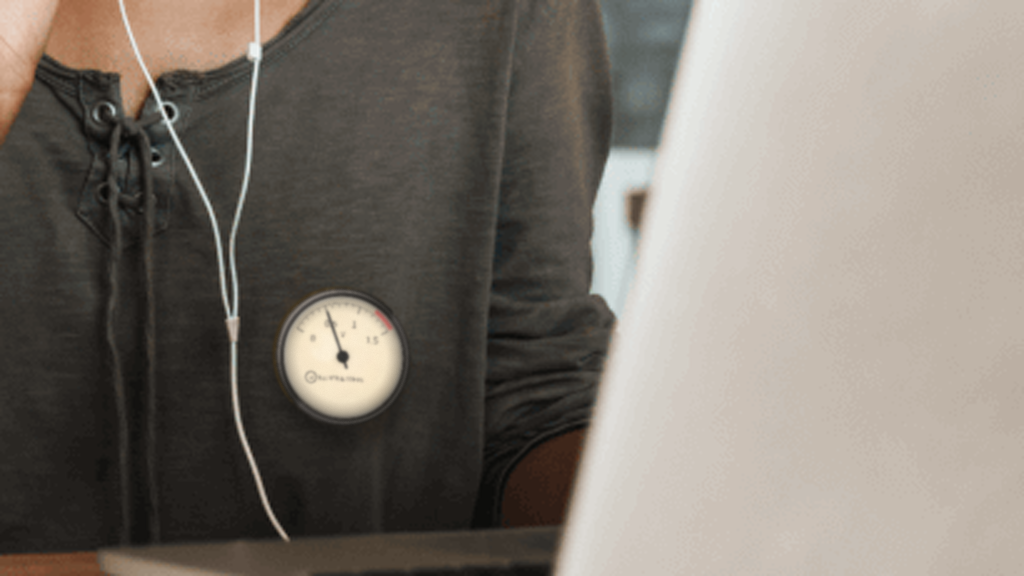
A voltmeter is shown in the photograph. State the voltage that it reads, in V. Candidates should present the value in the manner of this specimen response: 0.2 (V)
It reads 0.5 (V)
